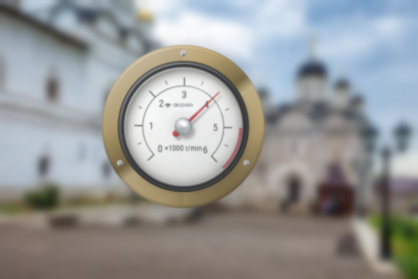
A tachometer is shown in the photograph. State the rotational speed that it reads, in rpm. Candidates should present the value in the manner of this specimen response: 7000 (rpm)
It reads 4000 (rpm)
